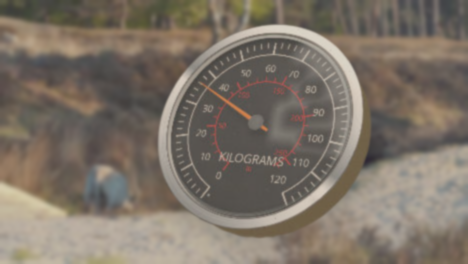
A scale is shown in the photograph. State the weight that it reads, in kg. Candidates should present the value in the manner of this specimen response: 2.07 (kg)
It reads 36 (kg)
